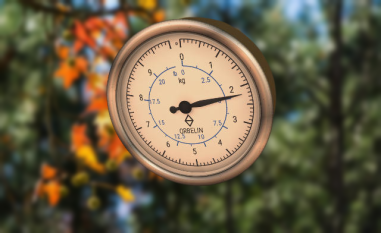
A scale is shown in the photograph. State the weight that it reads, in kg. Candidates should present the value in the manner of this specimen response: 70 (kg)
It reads 2.2 (kg)
